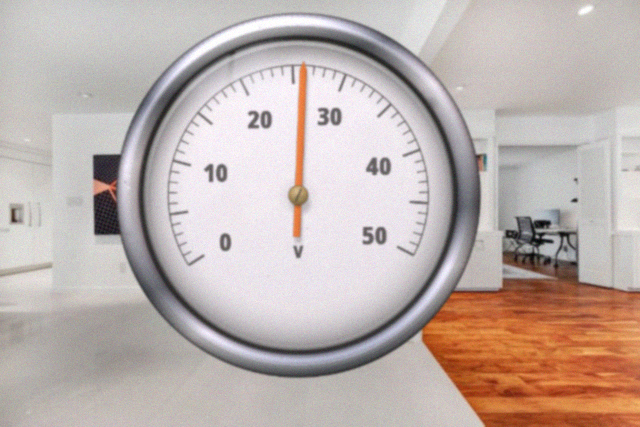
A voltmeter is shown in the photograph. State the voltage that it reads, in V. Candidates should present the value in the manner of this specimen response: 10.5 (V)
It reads 26 (V)
